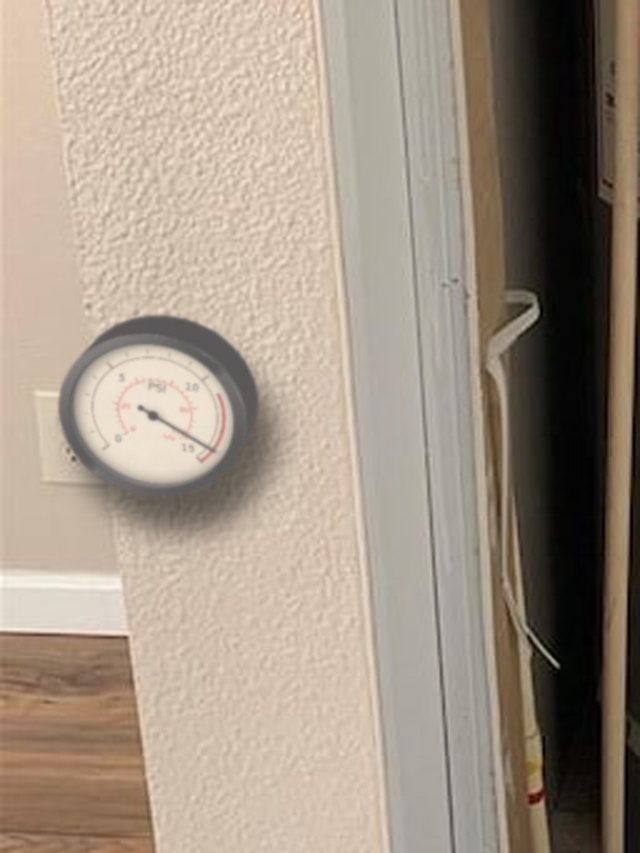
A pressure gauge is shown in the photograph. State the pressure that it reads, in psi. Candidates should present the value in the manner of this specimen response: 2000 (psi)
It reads 14 (psi)
